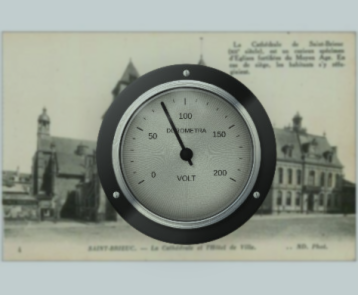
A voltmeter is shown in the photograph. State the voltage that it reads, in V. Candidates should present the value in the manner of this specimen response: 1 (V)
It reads 80 (V)
